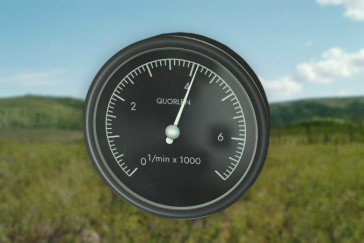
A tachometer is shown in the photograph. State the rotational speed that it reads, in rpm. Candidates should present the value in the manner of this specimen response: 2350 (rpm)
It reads 4100 (rpm)
